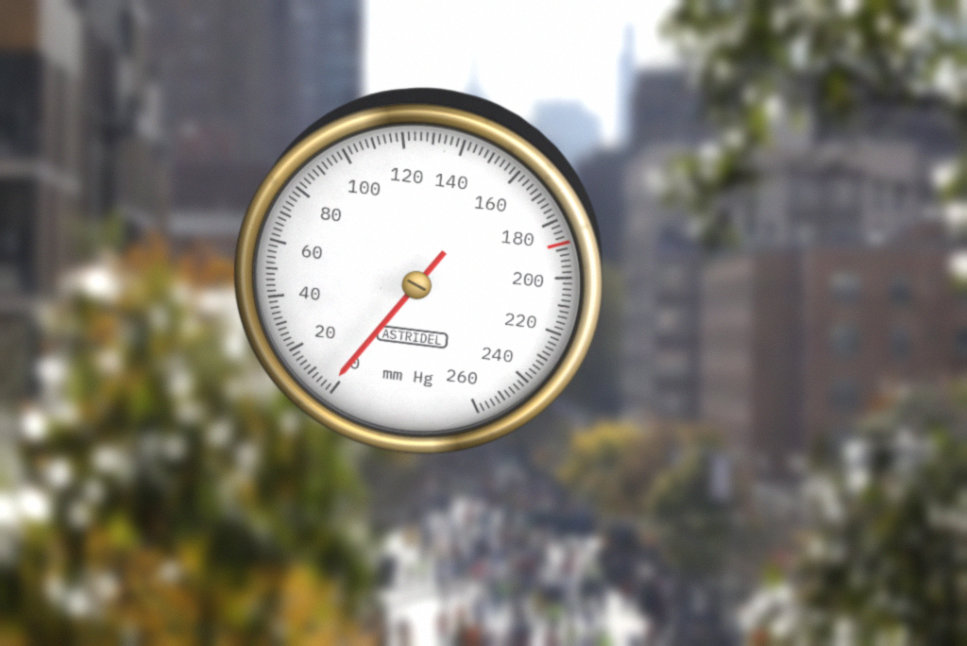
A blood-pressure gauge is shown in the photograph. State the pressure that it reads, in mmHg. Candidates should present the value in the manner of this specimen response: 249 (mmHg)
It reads 2 (mmHg)
